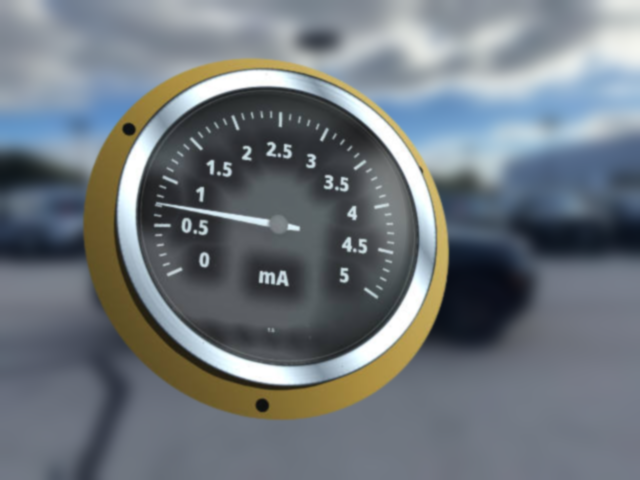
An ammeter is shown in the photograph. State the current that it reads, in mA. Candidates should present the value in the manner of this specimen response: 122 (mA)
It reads 0.7 (mA)
